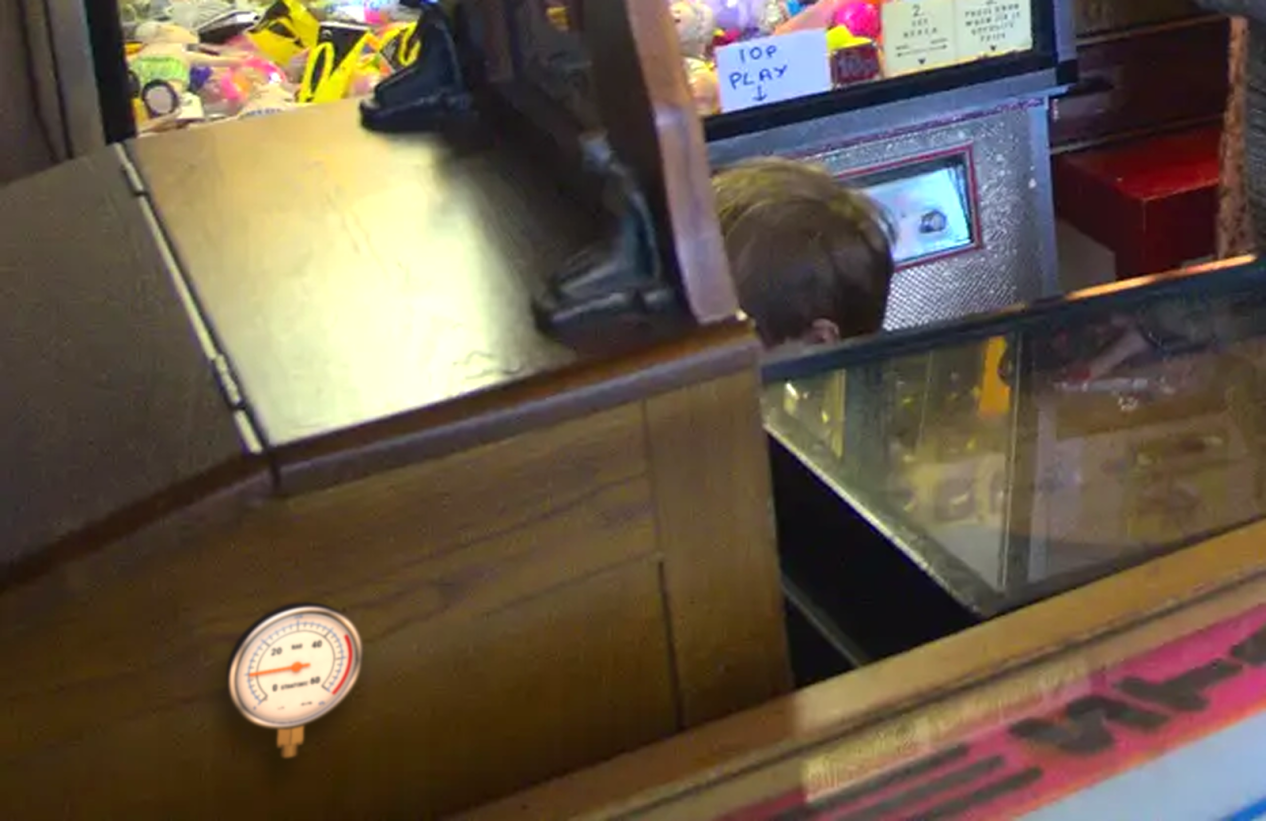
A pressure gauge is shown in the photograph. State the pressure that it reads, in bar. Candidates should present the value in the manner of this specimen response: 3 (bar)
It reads 10 (bar)
